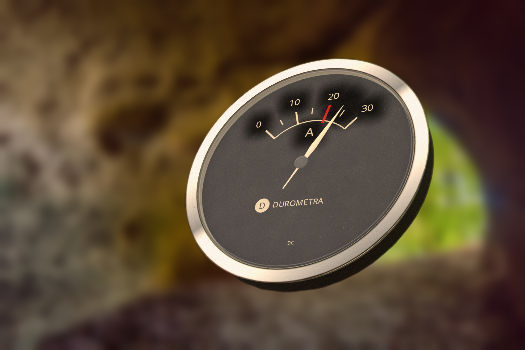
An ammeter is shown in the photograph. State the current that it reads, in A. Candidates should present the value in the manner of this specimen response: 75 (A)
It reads 25 (A)
